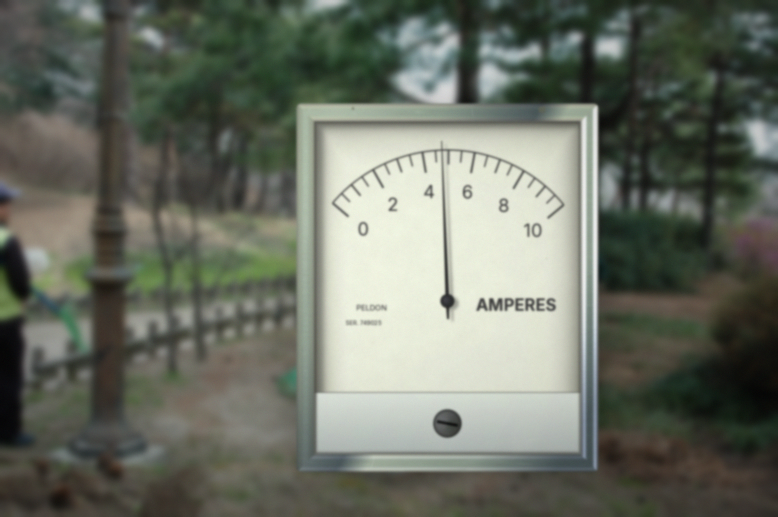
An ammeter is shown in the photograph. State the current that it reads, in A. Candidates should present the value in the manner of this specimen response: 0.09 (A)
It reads 4.75 (A)
